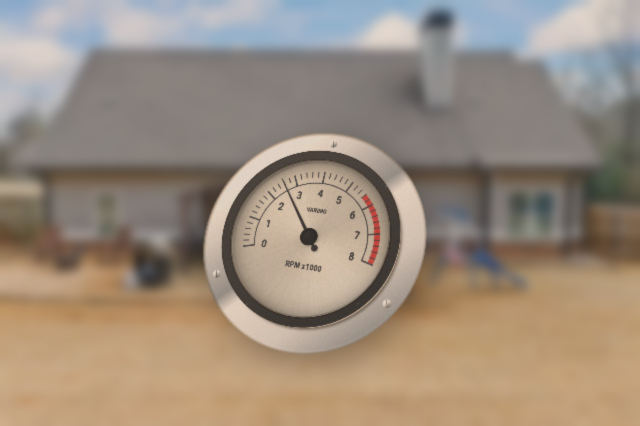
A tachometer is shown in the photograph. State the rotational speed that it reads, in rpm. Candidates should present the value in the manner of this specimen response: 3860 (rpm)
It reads 2600 (rpm)
